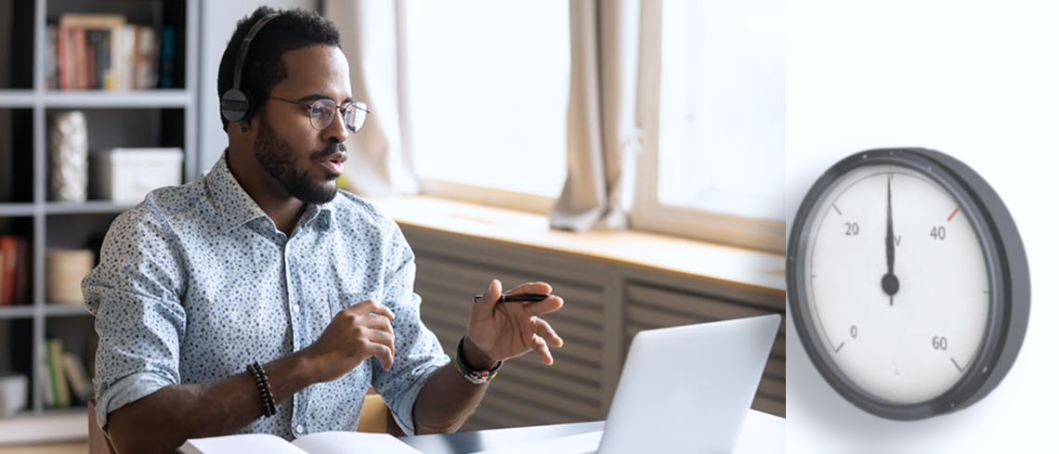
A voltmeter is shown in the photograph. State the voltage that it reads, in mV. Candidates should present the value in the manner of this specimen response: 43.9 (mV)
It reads 30 (mV)
